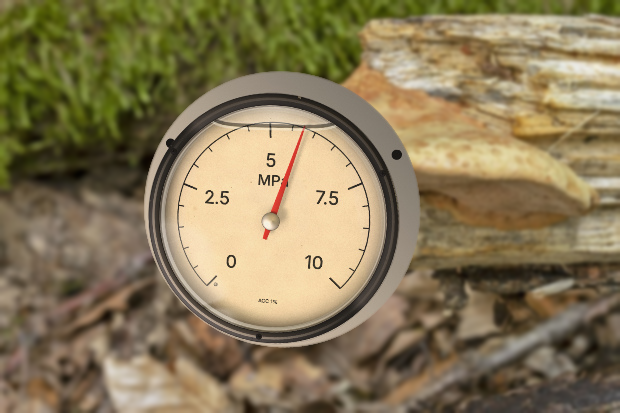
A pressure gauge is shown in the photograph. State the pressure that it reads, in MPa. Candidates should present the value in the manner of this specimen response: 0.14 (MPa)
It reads 5.75 (MPa)
